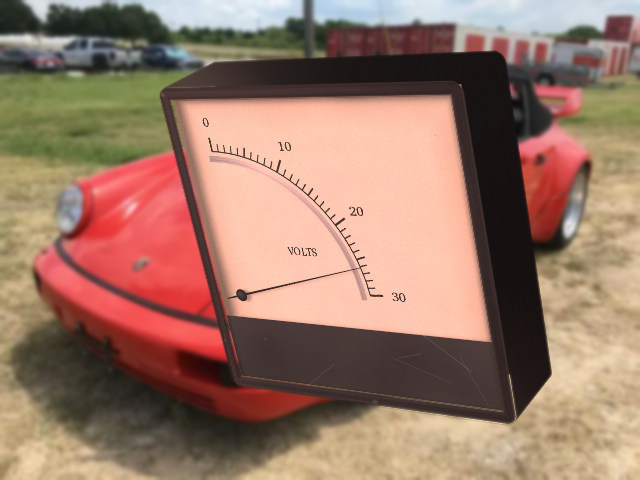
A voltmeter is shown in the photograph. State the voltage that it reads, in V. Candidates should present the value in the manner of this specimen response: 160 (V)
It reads 26 (V)
